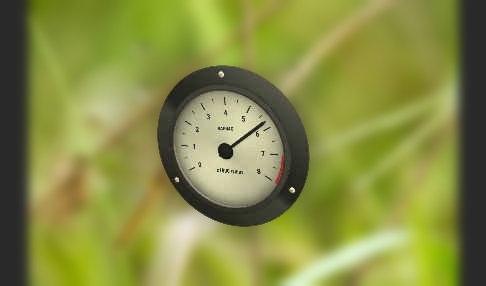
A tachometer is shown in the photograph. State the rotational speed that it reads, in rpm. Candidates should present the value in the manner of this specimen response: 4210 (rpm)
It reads 5750 (rpm)
